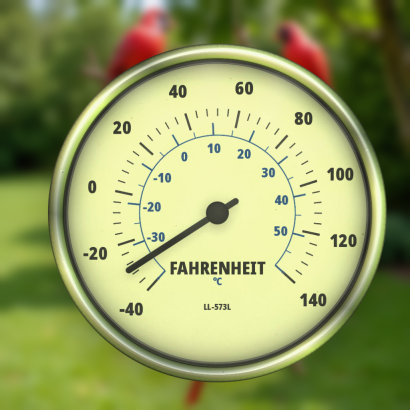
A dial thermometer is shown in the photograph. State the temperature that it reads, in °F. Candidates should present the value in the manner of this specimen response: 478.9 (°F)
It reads -30 (°F)
